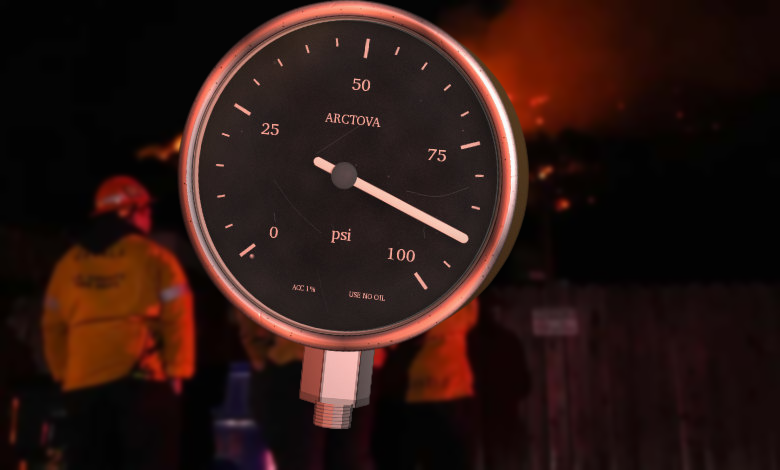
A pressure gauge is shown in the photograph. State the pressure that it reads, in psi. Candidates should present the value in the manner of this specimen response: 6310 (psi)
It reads 90 (psi)
